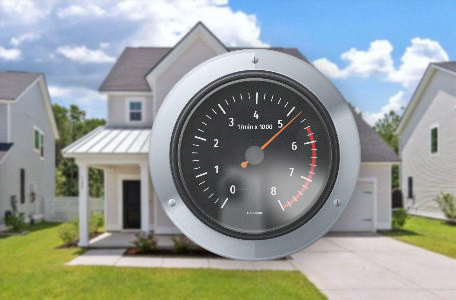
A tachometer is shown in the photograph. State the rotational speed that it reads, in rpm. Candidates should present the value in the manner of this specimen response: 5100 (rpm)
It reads 5200 (rpm)
